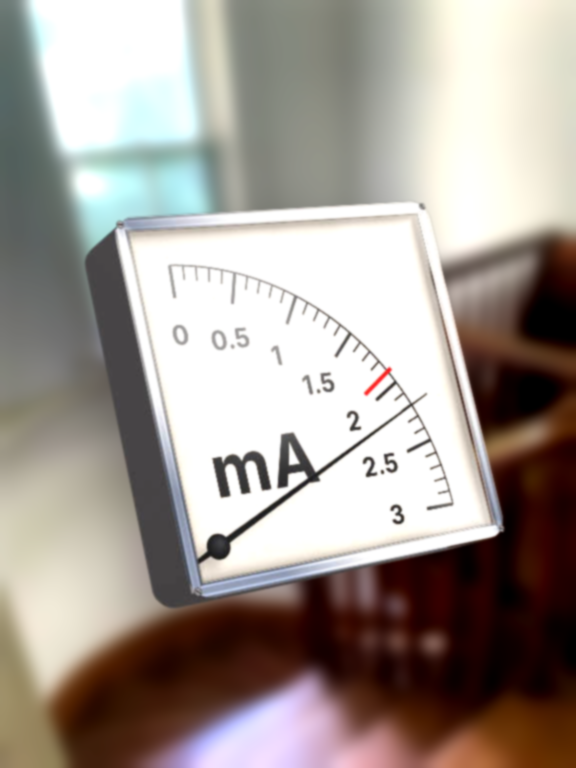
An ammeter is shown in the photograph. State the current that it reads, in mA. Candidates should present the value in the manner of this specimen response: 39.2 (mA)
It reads 2.2 (mA)
